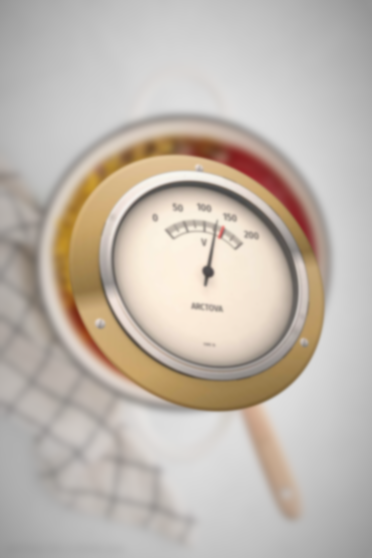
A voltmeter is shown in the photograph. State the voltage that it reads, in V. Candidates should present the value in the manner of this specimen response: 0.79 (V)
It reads 125 (V)
